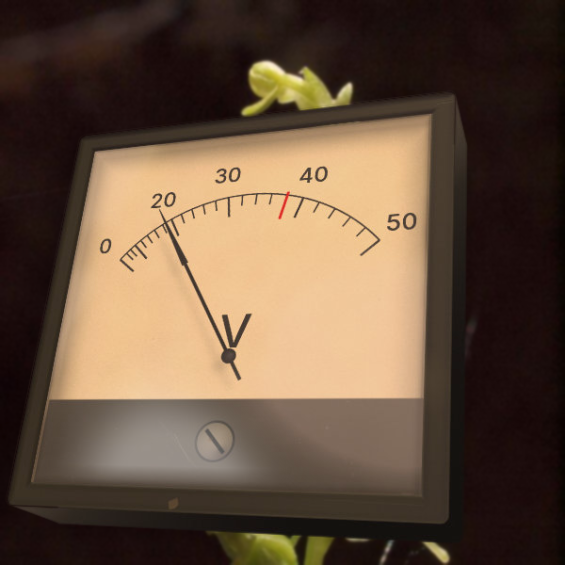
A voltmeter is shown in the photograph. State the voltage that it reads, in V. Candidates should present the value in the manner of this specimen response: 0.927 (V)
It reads 19 (V)
